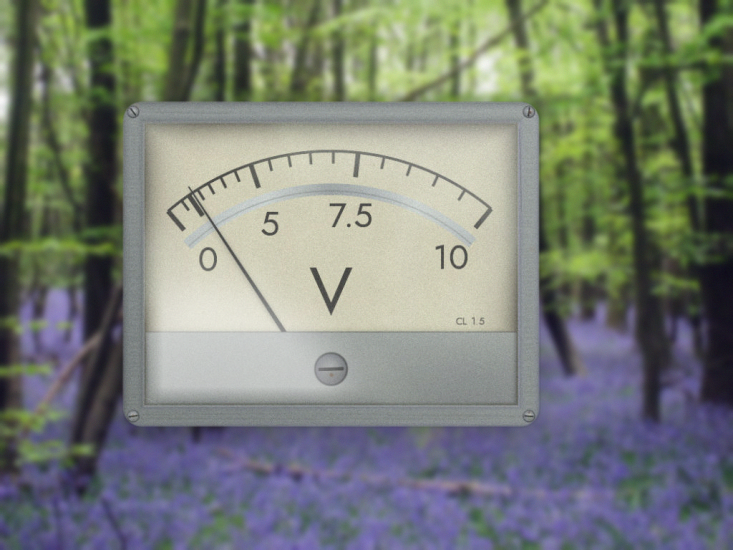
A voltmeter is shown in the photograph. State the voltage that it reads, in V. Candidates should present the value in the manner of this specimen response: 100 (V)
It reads 2.75 (V)
